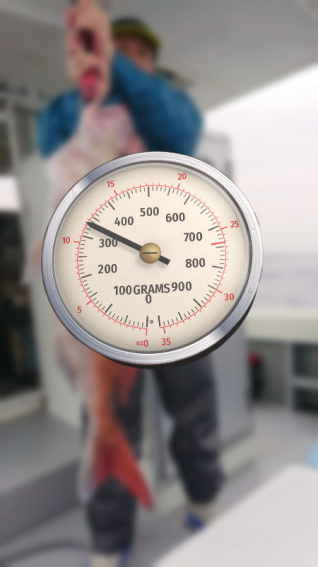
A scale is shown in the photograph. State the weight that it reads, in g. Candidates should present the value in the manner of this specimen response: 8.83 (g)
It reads 330 (g)
